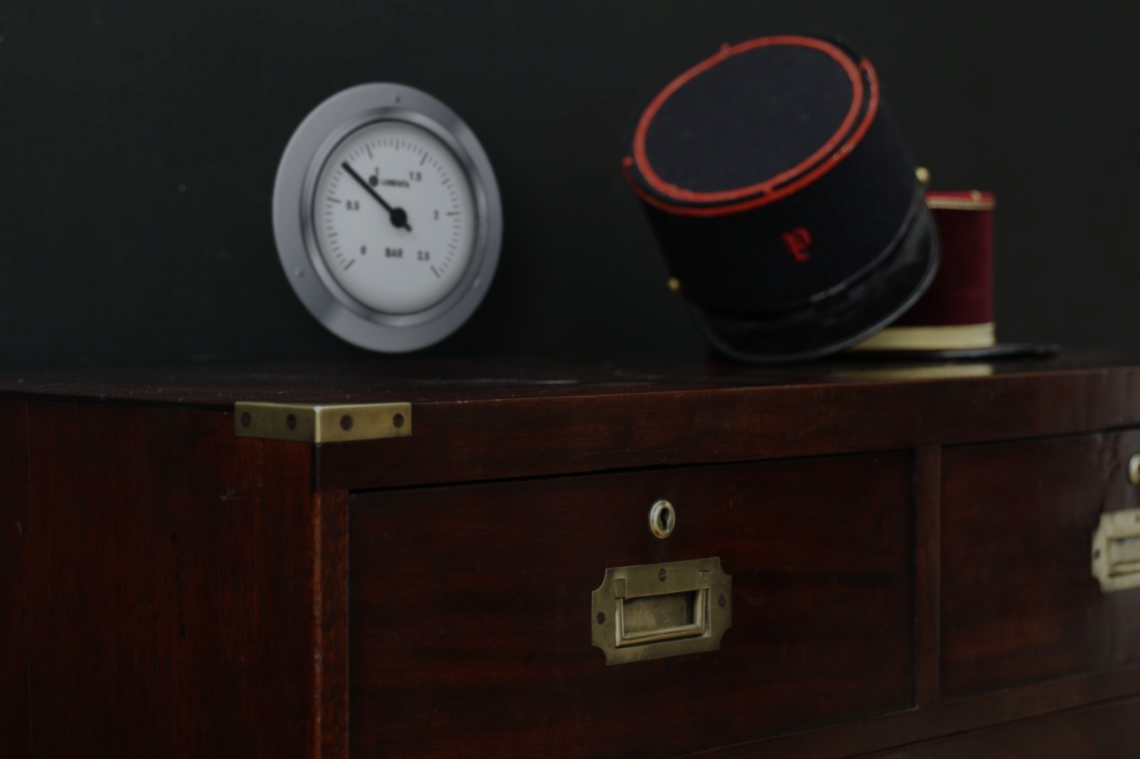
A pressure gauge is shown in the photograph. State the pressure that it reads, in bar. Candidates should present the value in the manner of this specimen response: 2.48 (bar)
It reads 0.75 (bar)
